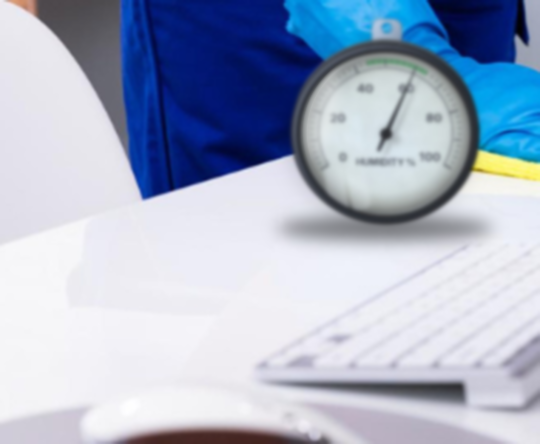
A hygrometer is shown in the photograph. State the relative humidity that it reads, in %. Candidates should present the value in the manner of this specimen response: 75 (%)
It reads 60 (%)
